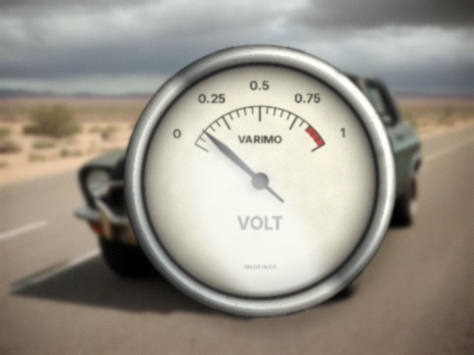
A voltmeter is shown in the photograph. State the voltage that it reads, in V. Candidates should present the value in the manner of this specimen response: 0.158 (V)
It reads 0.1 (V)
